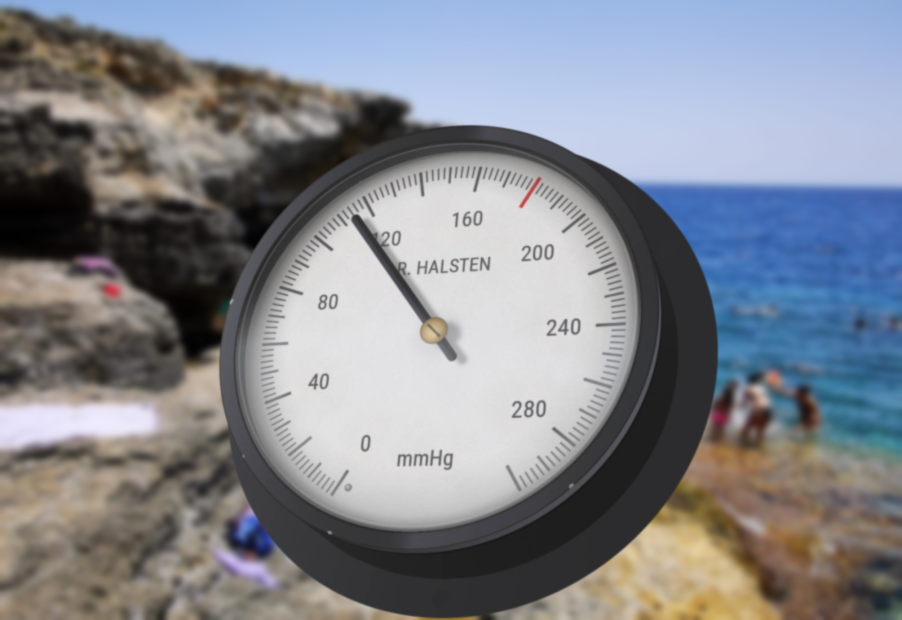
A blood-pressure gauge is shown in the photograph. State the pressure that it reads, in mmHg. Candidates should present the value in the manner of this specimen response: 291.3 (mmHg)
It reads 114 (mmHg)
